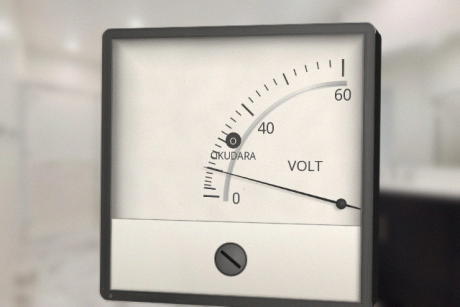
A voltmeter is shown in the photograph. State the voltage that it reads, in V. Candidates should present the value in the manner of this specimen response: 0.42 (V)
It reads 20 (V)
